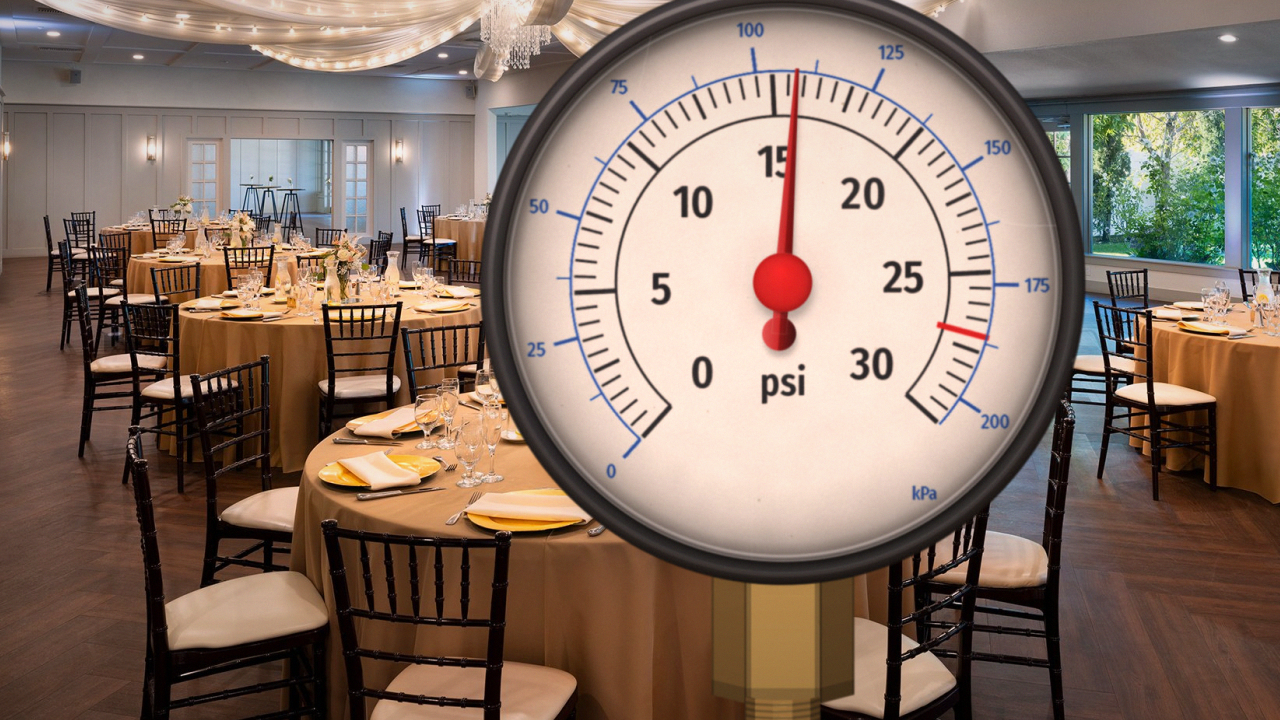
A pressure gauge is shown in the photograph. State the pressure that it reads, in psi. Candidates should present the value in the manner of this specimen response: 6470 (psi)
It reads 15.75 (psi)
